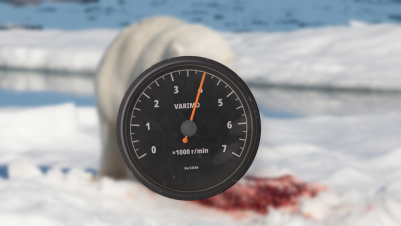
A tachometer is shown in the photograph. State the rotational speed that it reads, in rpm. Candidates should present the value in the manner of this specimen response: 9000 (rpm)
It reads 4000 (rpm)
